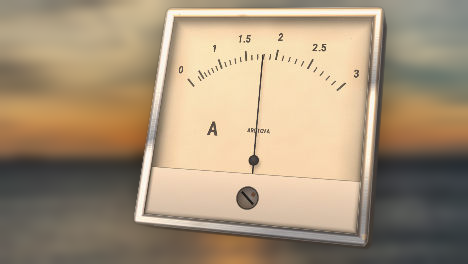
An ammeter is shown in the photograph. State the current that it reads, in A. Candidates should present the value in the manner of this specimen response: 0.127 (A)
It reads 1.8 (A)
